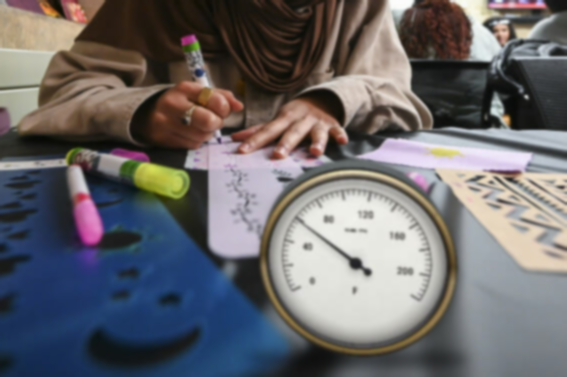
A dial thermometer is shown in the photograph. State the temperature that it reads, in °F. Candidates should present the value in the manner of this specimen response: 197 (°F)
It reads 60 (°F)
